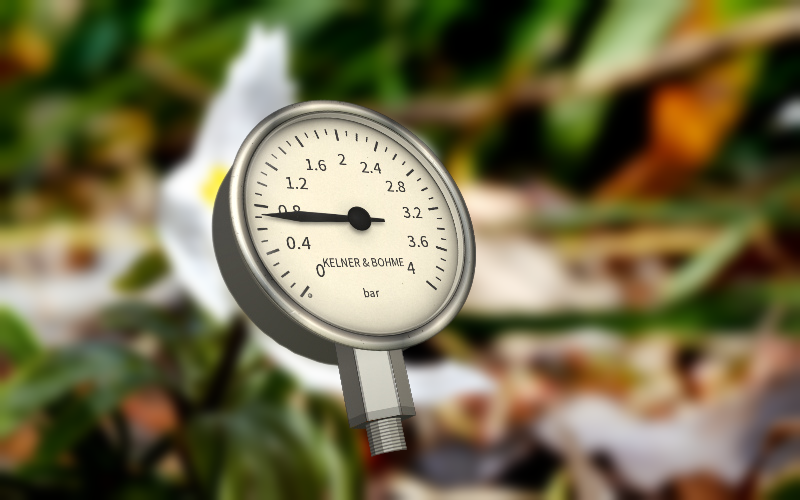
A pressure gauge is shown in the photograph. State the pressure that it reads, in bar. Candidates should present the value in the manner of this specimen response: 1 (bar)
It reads 0.7 (bar)
